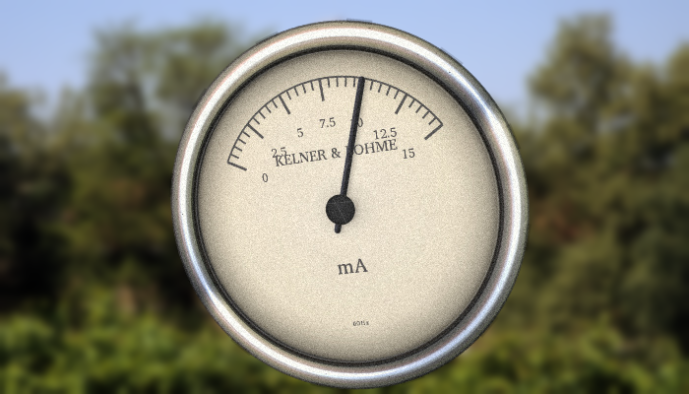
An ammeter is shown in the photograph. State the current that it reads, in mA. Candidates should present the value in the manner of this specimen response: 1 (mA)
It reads 10 (mA)
